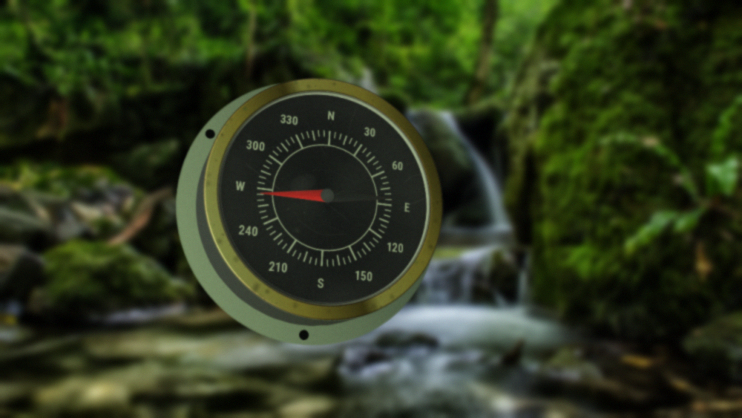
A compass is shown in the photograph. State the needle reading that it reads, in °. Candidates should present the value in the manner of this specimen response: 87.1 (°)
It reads 265 (°)
